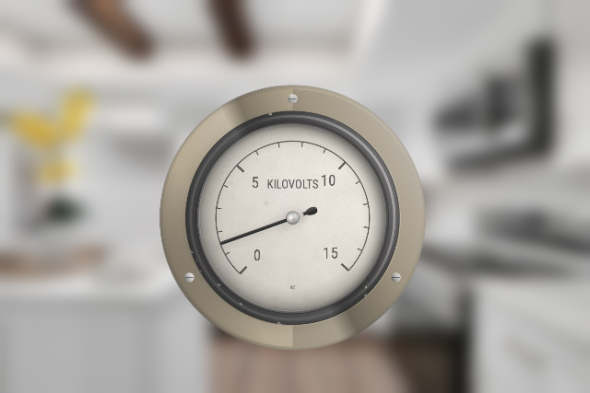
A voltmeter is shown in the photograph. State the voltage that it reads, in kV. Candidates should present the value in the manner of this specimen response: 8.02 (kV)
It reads 1.5 (kV)
